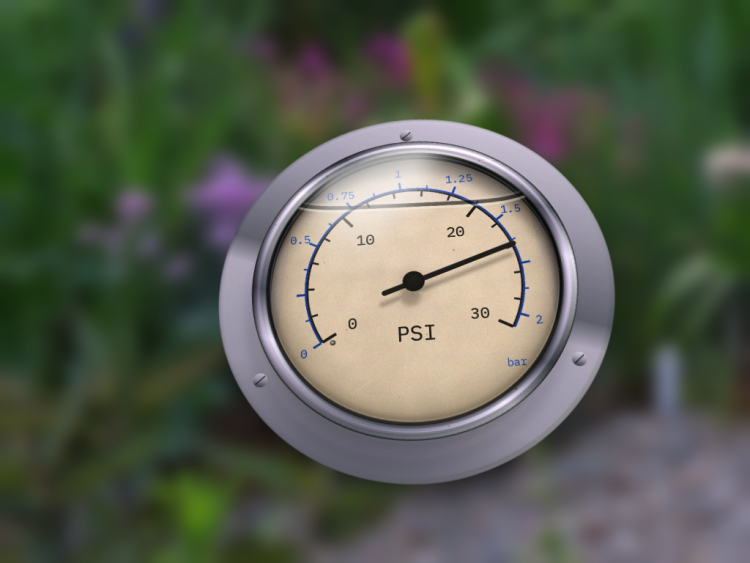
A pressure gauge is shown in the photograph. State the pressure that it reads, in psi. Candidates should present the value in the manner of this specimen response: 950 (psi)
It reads 24 (psi)
